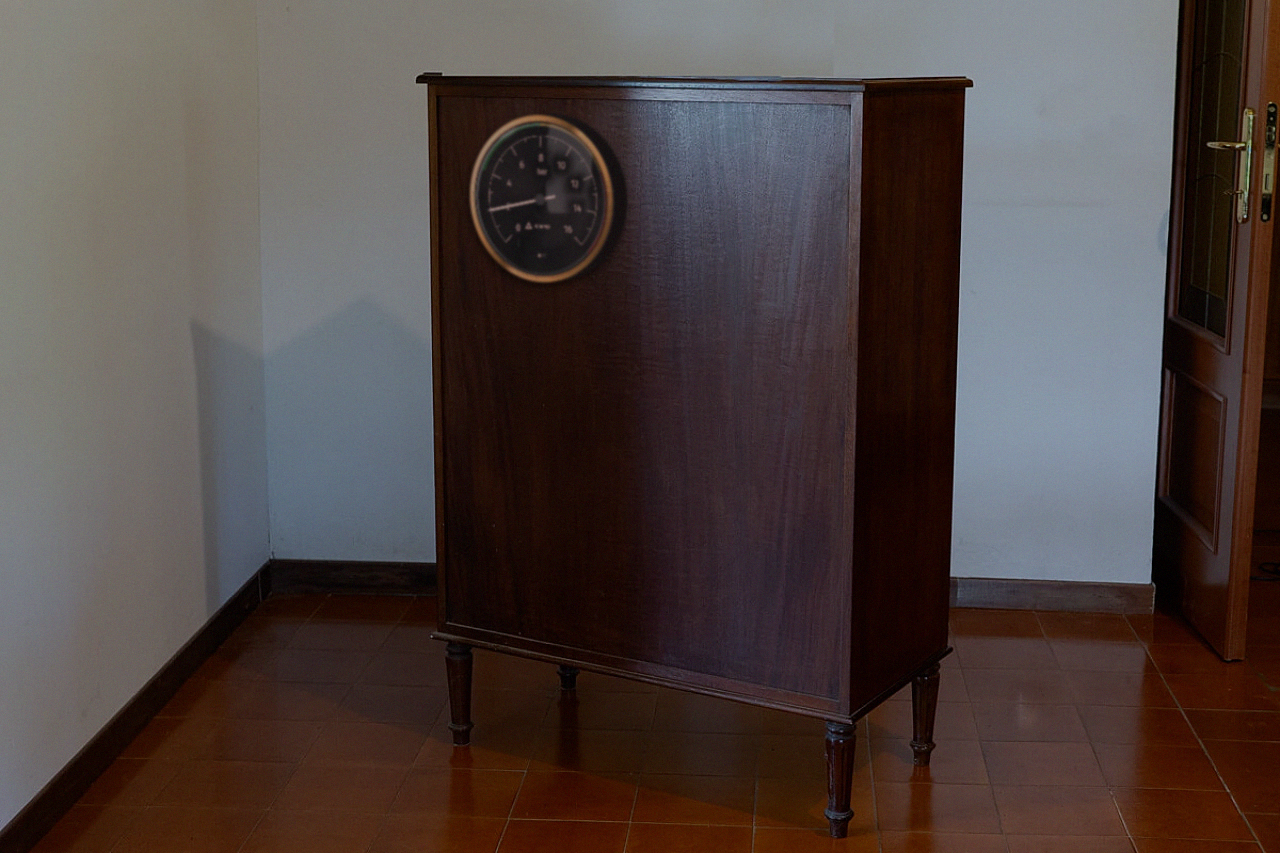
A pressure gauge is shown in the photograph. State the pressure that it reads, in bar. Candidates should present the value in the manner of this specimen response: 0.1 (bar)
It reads 2 (bar)
